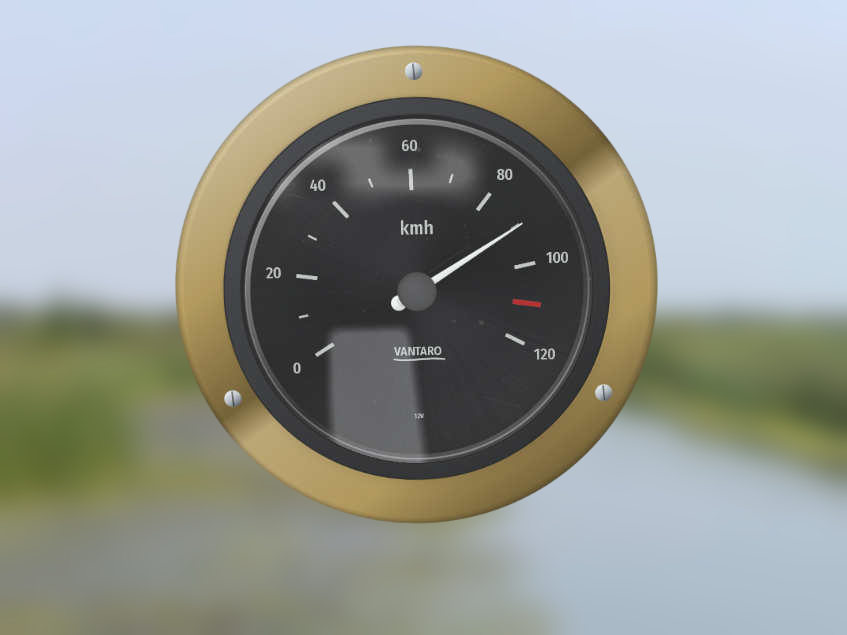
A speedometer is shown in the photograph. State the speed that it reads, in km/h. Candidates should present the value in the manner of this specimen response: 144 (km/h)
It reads 90 (km/h)
